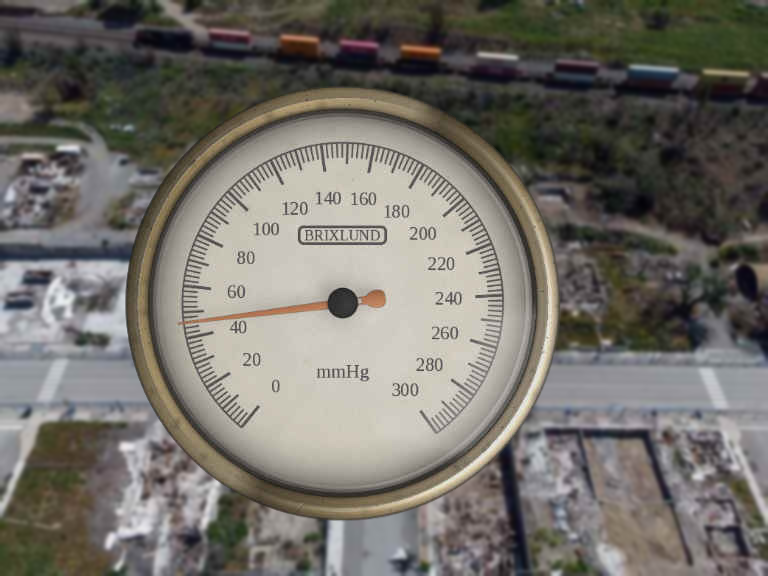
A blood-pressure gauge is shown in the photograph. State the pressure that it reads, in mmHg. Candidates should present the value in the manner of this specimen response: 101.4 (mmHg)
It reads 46 (mmHg)
